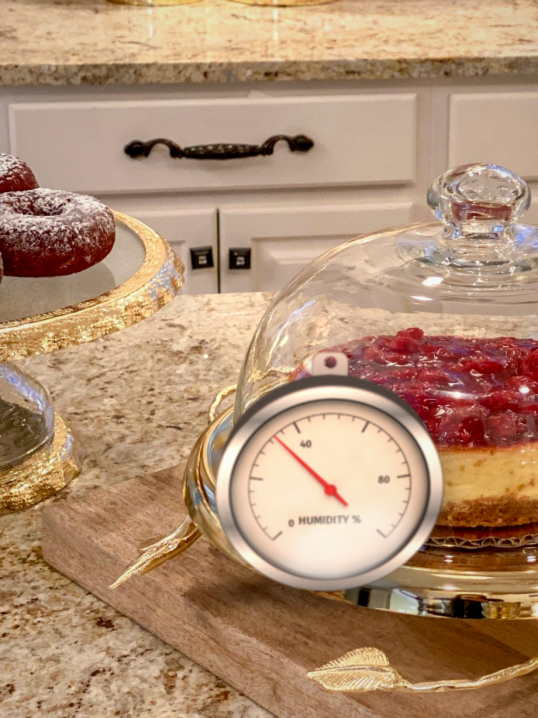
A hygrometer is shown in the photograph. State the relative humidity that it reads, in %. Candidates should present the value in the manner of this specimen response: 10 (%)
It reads 34 (%)
